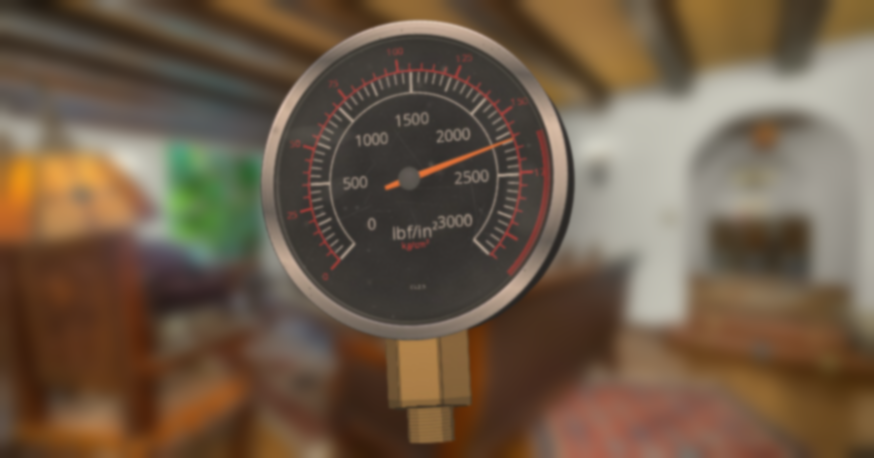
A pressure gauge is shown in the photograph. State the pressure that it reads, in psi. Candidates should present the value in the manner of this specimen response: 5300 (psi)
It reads 2300 (psi)
